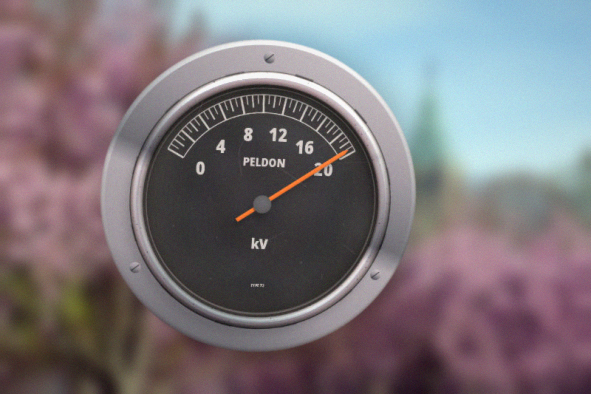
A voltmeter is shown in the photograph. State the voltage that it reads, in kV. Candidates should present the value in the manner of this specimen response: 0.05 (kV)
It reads 19.5 (kV)
